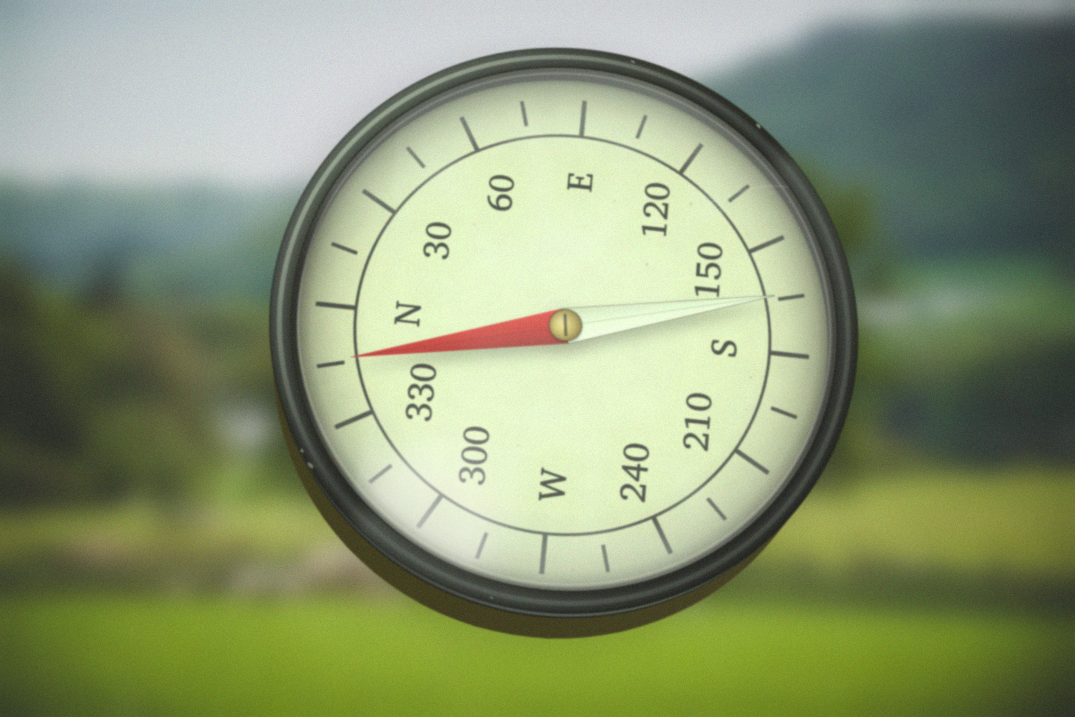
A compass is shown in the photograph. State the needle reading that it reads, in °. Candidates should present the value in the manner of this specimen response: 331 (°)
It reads 345 (°)
